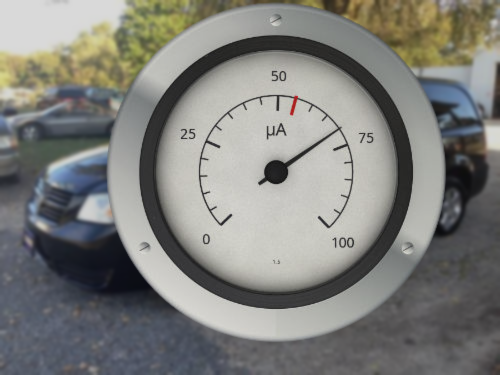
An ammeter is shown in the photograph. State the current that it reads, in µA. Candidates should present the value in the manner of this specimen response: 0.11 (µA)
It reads 70 (µA)
